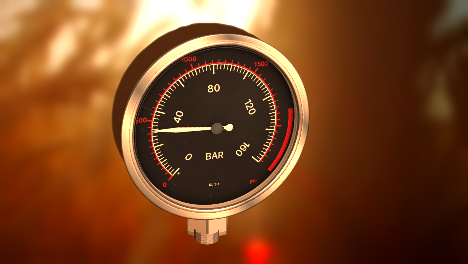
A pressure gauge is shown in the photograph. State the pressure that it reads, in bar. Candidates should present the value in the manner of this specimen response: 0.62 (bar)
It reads 30 (bar)
